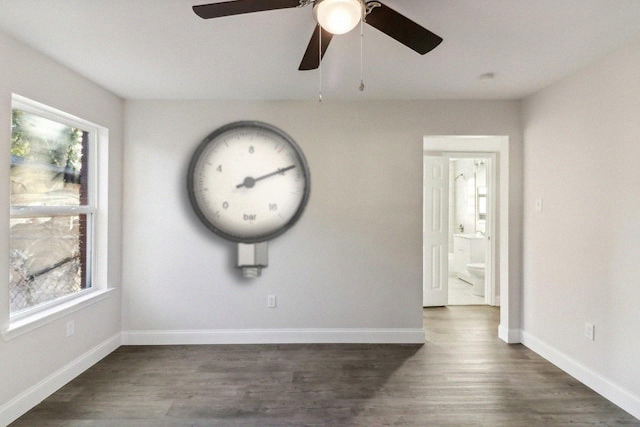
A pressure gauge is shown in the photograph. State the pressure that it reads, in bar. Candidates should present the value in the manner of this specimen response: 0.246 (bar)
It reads 12 (bar)
